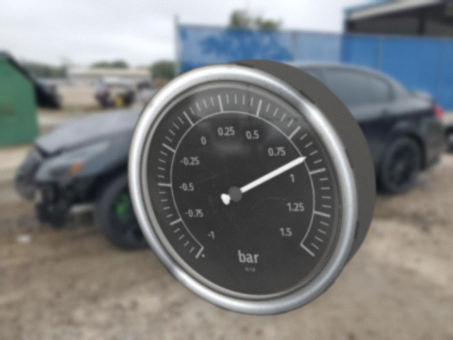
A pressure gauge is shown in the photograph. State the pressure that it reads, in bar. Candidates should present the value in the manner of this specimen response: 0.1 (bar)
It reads 0.9 (bar)
